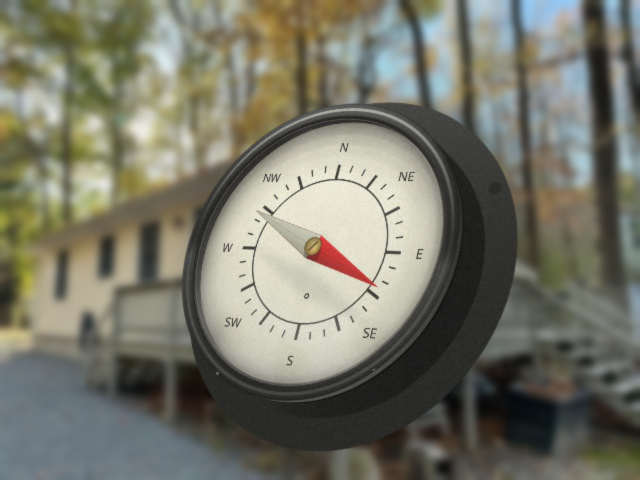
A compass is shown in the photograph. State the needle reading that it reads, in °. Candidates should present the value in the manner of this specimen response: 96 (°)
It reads 115 (°)
